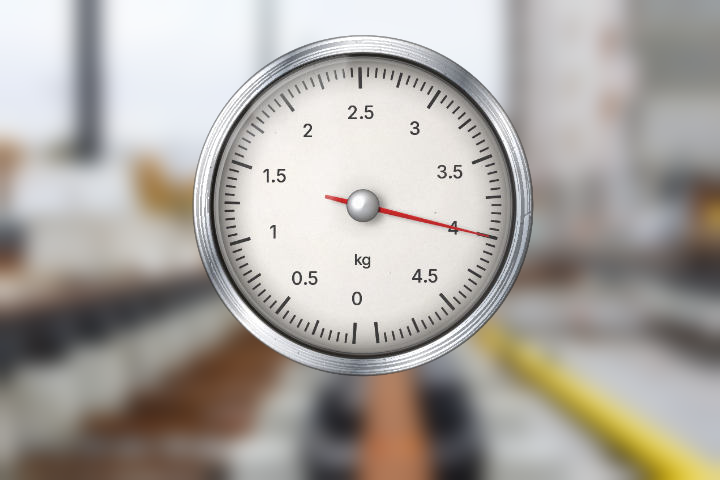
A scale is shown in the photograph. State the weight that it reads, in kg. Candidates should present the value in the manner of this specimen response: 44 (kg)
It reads 4 (kg)
